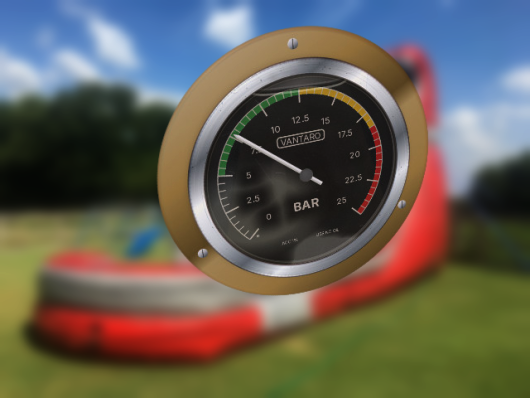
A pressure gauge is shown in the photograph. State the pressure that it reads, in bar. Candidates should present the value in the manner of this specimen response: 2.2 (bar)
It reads 7.75 (bar)
